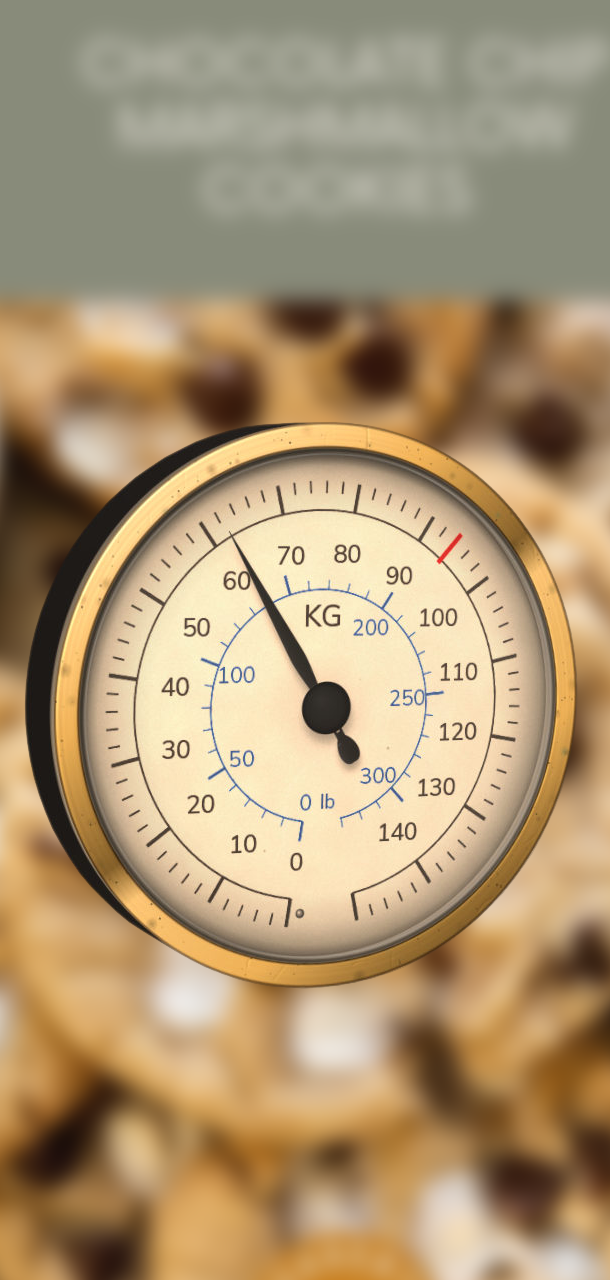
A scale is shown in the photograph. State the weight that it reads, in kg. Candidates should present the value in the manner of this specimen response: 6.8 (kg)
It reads 62 (kg)
